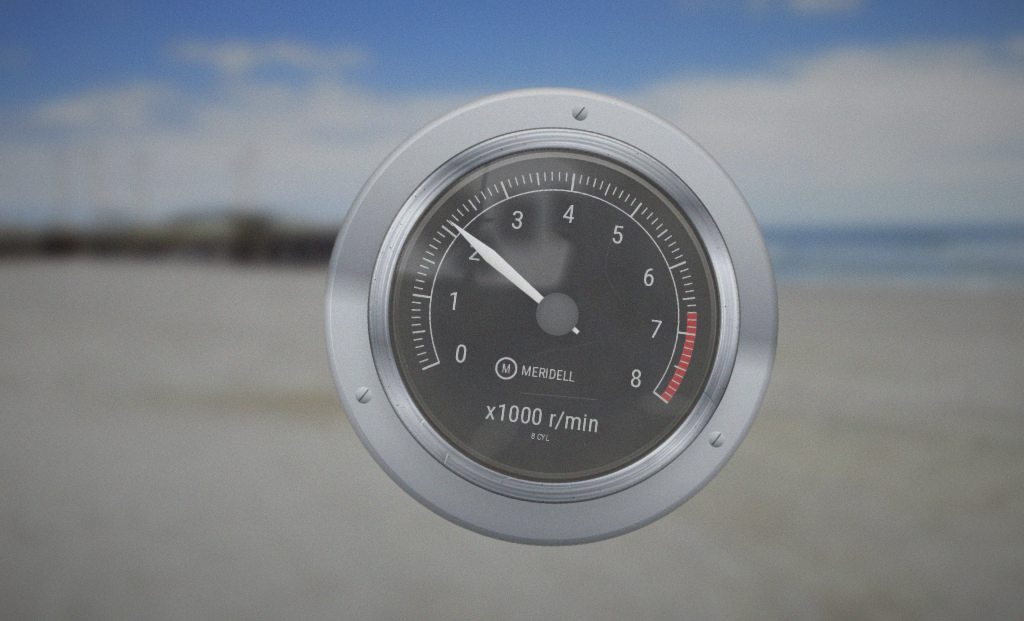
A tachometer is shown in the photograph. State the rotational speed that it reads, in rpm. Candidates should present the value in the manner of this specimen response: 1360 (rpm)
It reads 2100 (rpm)
